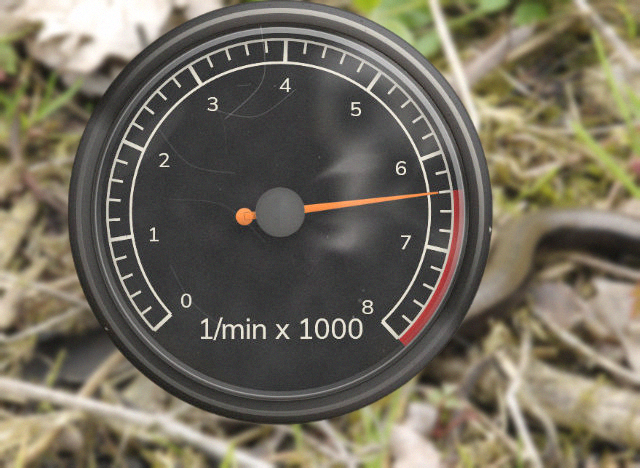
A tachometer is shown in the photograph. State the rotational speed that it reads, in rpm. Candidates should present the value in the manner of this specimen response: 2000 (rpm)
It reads 6400 (rpm)
